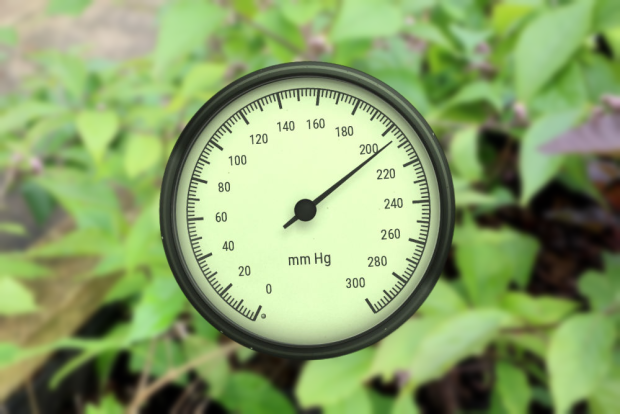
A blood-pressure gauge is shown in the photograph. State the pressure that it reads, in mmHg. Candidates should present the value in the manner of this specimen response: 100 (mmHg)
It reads 206 (mmHg)
